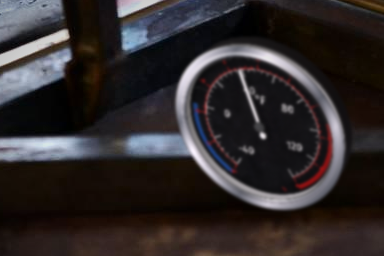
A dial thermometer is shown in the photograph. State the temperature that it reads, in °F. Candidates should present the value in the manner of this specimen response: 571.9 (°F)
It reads 40 (°F)
